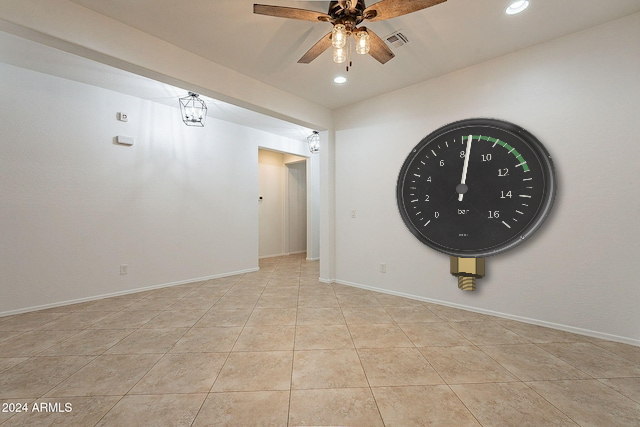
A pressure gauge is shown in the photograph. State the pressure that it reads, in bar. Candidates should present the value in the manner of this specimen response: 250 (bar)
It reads 8.5 (bar)
